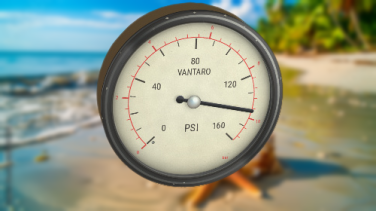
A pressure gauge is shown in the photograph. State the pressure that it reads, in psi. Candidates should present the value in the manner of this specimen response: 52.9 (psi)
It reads 140 (psi)
